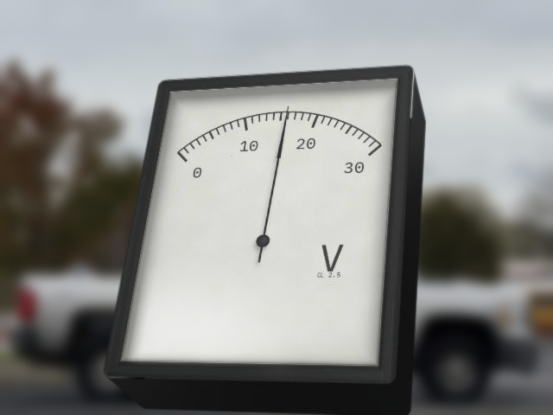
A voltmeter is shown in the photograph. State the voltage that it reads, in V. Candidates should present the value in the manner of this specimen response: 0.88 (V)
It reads 16 (V)
